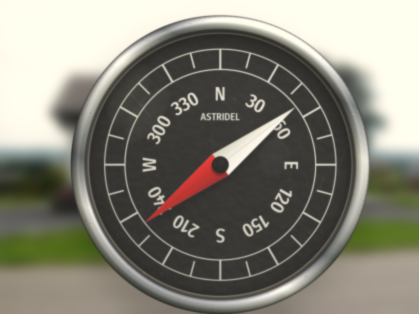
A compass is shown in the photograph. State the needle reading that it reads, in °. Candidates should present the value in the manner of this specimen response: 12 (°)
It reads 232.5 (°)
